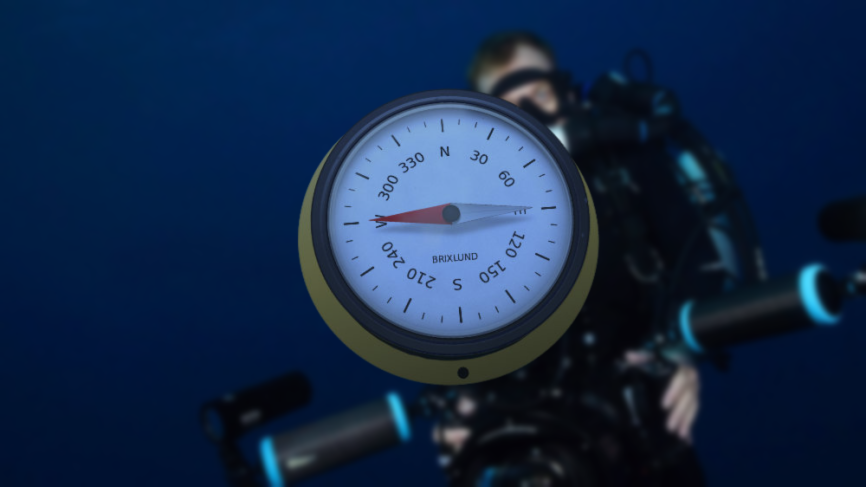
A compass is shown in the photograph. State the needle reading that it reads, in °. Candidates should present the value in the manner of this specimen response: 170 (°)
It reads 270 (°)
